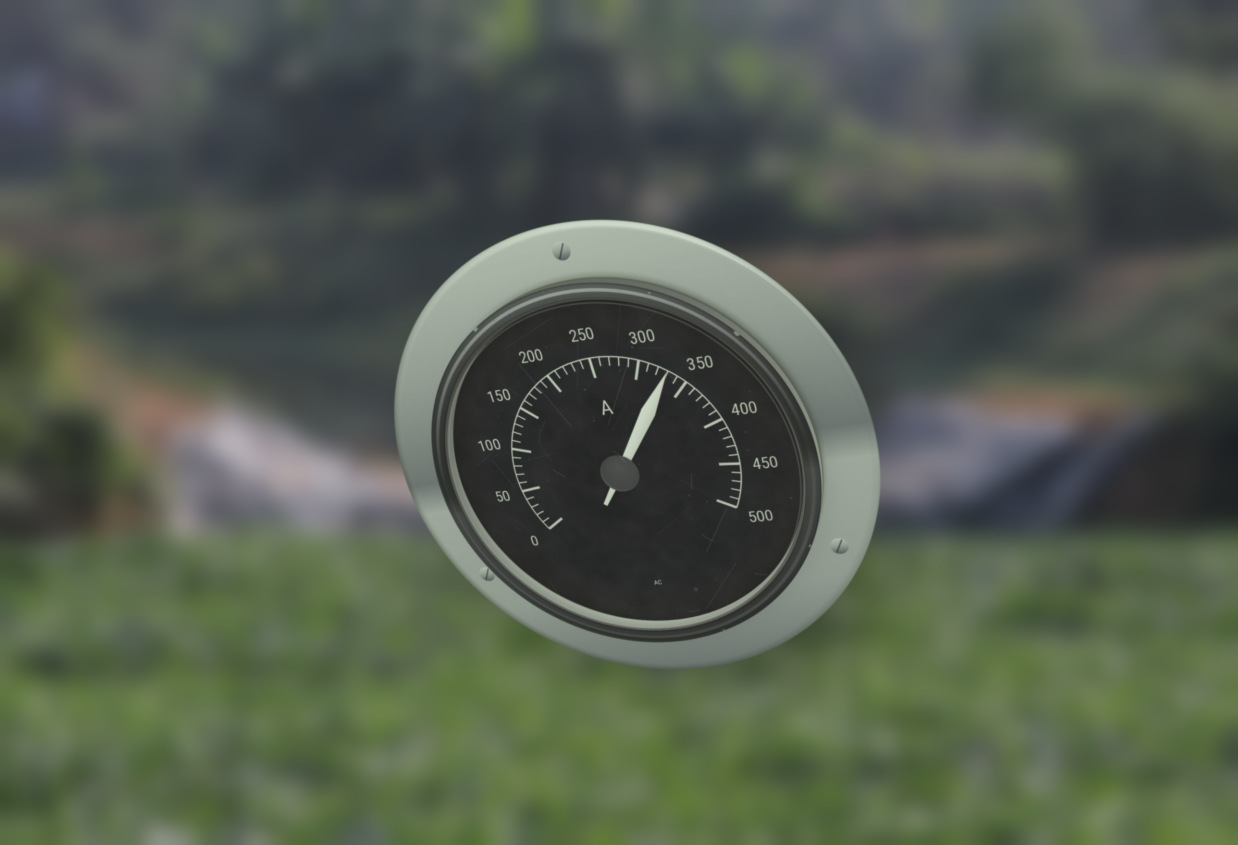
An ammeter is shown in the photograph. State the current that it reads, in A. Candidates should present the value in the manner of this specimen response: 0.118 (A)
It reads 330 (A)
